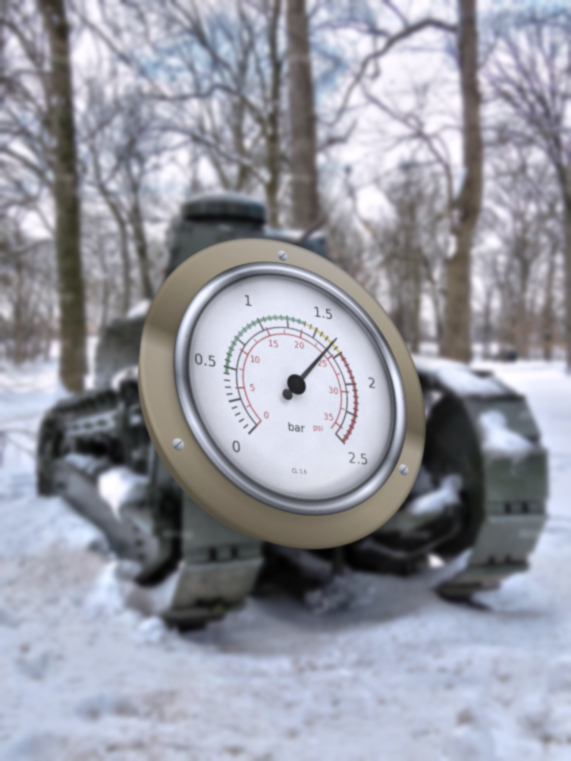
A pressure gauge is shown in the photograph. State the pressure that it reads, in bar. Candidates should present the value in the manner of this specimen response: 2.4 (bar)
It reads 1.65 (bar)
